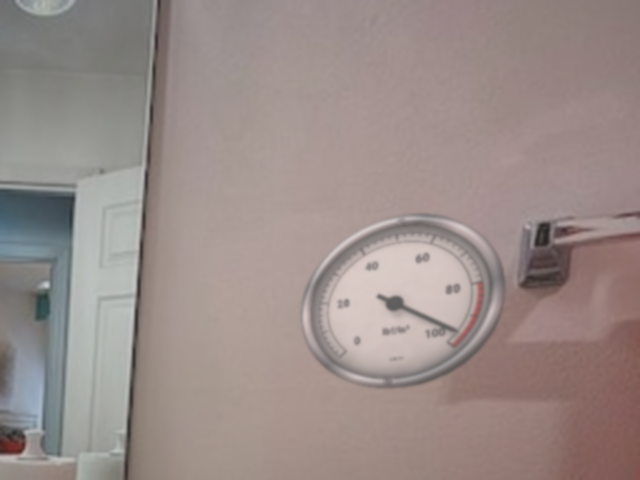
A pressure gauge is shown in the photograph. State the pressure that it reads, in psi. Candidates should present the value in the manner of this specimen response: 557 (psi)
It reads 96 (psi)
